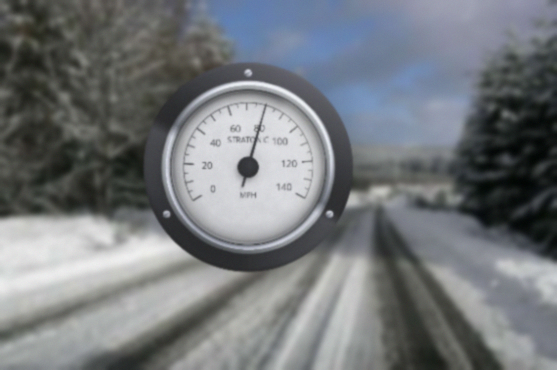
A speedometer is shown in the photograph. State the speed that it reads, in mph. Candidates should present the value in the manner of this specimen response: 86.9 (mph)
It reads 80 (mph)
